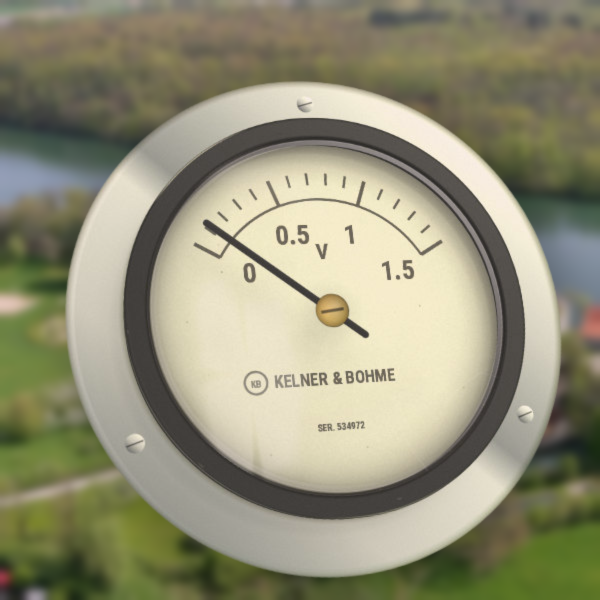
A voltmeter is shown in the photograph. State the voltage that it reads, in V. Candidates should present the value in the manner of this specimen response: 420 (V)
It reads 0.1 (V)
